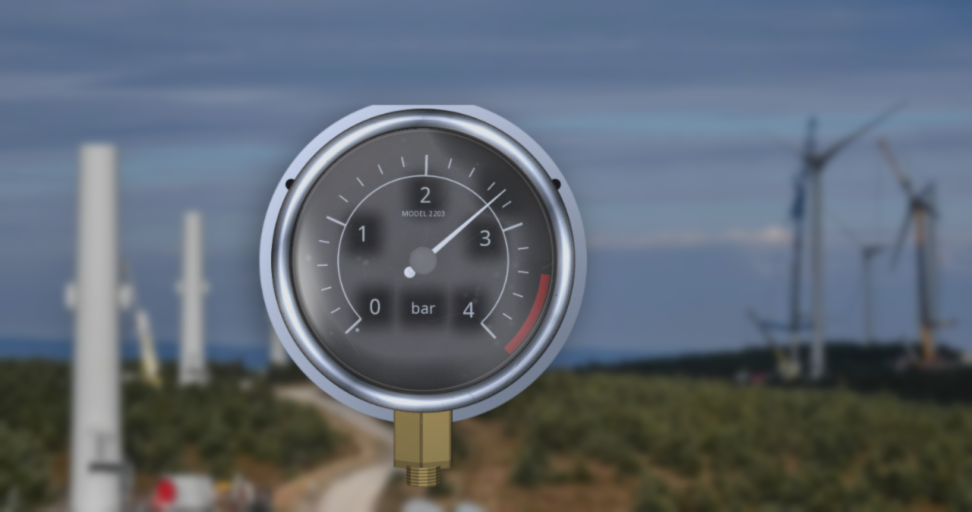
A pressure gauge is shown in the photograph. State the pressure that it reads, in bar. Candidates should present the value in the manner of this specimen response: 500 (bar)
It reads 2.7 (bar)
